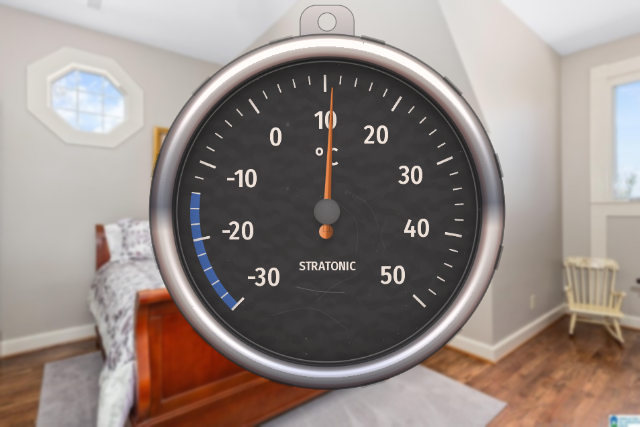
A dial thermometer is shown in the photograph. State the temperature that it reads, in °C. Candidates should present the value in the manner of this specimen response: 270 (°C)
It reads 11 (°C)
